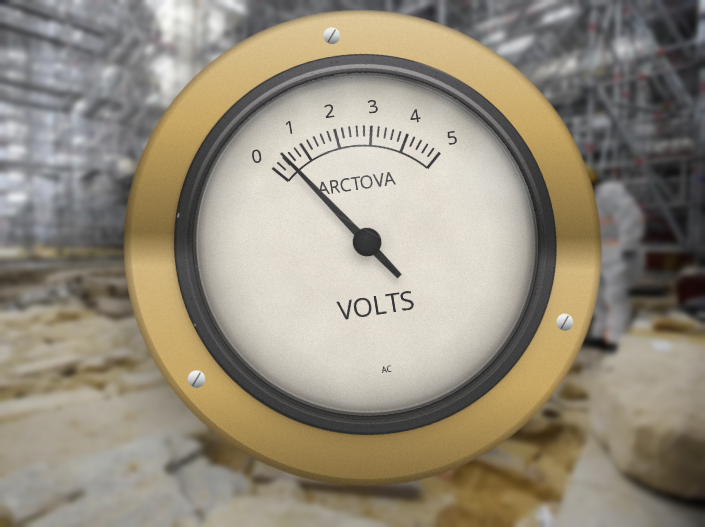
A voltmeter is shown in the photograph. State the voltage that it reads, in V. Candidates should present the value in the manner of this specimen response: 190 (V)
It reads 0.4 (V)
